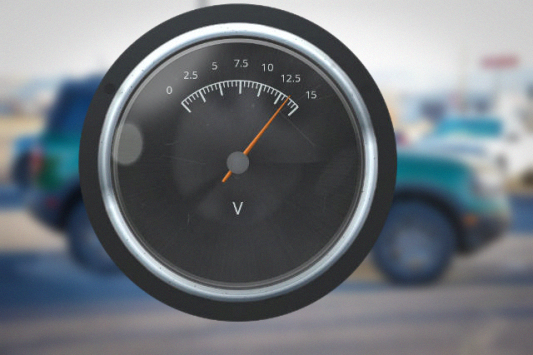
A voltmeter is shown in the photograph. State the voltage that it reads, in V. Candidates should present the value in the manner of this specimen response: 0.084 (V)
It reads 13.5 (V)
